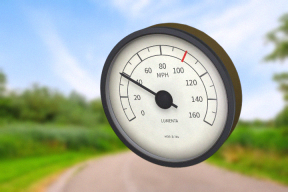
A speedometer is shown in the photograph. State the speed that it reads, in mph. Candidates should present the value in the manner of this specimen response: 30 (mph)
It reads 40 (mph)
